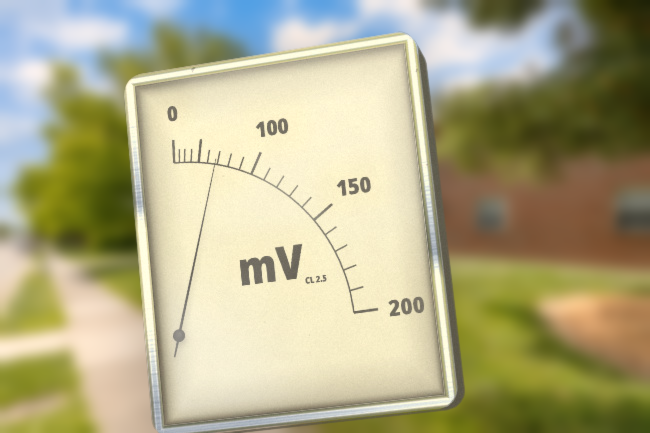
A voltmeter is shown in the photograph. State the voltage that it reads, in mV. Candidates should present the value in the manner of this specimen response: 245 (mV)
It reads 70 (mV)
